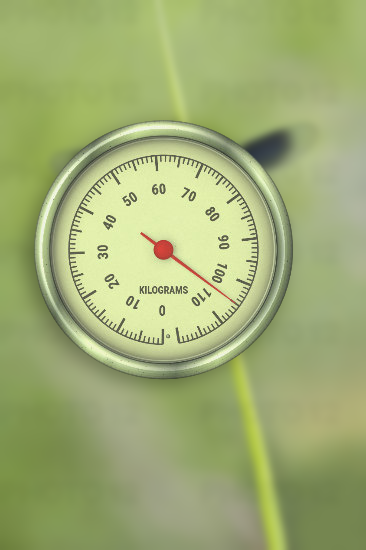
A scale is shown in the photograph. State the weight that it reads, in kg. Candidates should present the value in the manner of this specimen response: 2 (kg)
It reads 105 (kg)
